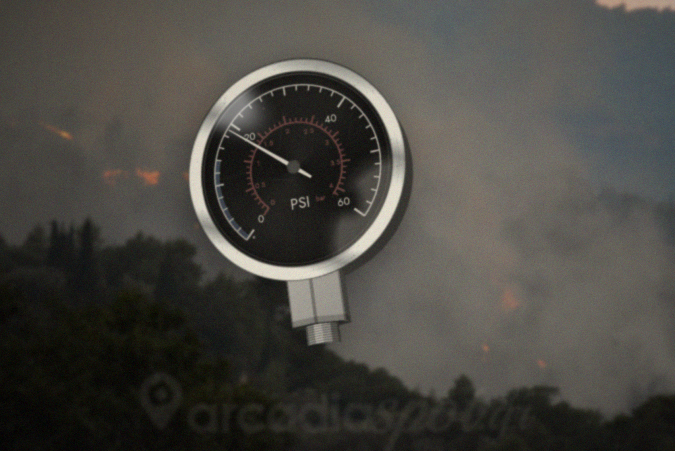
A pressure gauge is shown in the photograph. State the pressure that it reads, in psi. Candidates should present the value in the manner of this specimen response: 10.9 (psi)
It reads 19 (psi)
